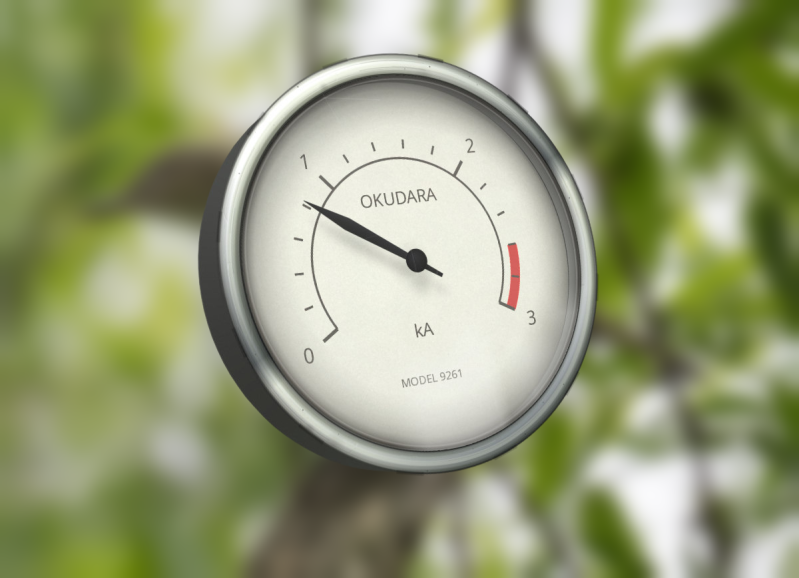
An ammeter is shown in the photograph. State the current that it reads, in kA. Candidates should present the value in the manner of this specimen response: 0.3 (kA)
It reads 0.8 (kA)
